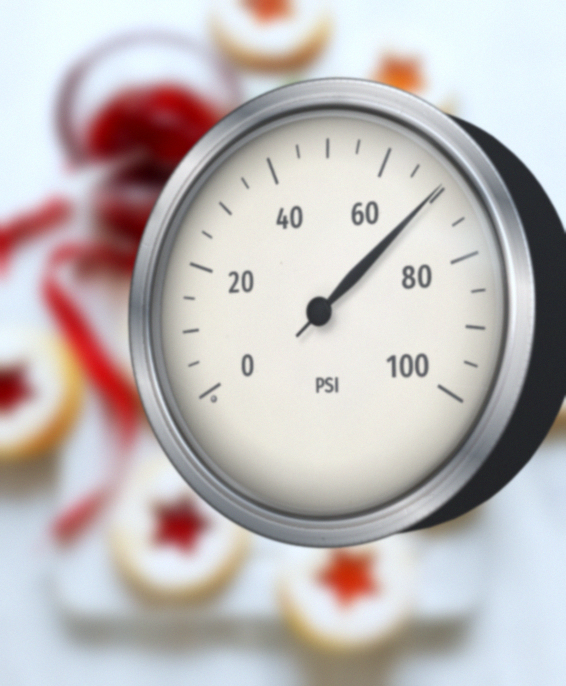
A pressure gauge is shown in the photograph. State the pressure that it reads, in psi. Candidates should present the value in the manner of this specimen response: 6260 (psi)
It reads 70 (psi)
